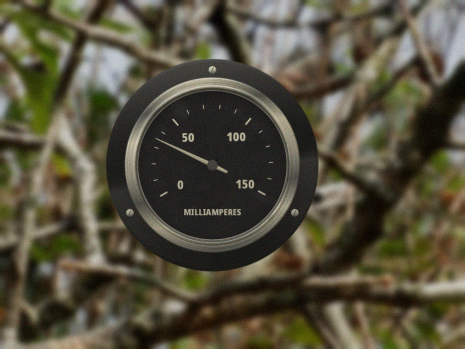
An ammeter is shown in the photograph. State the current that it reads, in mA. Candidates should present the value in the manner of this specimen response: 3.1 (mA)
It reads 35 (mA)
